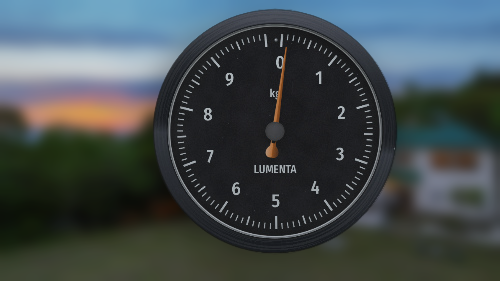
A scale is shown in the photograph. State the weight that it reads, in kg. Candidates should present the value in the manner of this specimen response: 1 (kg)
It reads 0.1 (kg)
